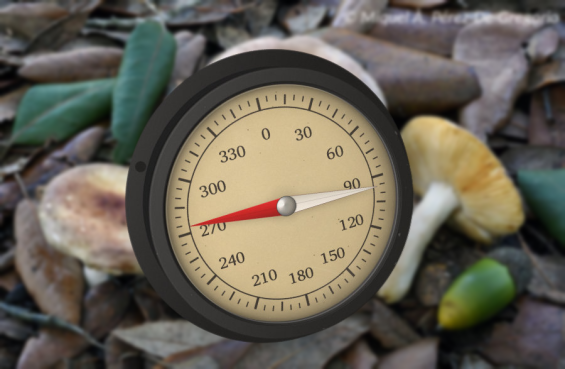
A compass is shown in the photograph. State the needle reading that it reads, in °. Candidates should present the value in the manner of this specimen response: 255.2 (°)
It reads 275 (°)
